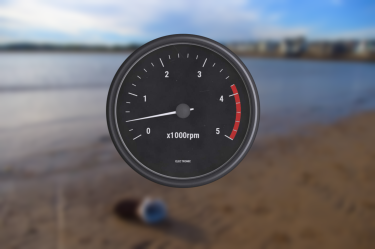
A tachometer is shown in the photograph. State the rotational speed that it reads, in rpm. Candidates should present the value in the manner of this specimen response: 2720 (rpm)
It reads 400 (rpm)
